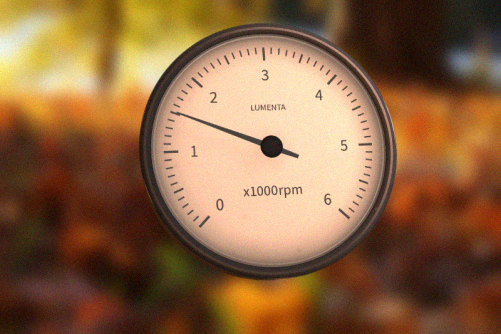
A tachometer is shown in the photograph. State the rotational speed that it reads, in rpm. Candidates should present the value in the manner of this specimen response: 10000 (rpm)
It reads 1500 (rpm)
